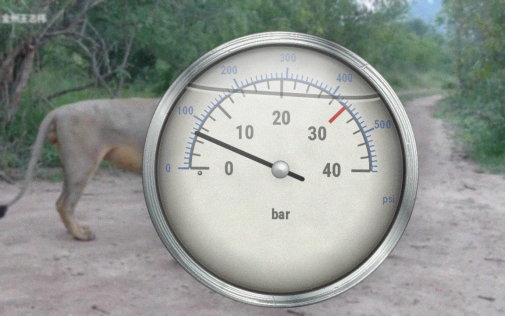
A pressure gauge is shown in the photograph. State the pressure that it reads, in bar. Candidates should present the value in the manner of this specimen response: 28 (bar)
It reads 5 (bar)
